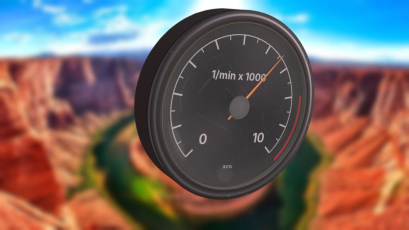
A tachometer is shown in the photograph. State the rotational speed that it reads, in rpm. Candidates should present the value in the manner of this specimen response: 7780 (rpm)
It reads 6500 (rpm)
